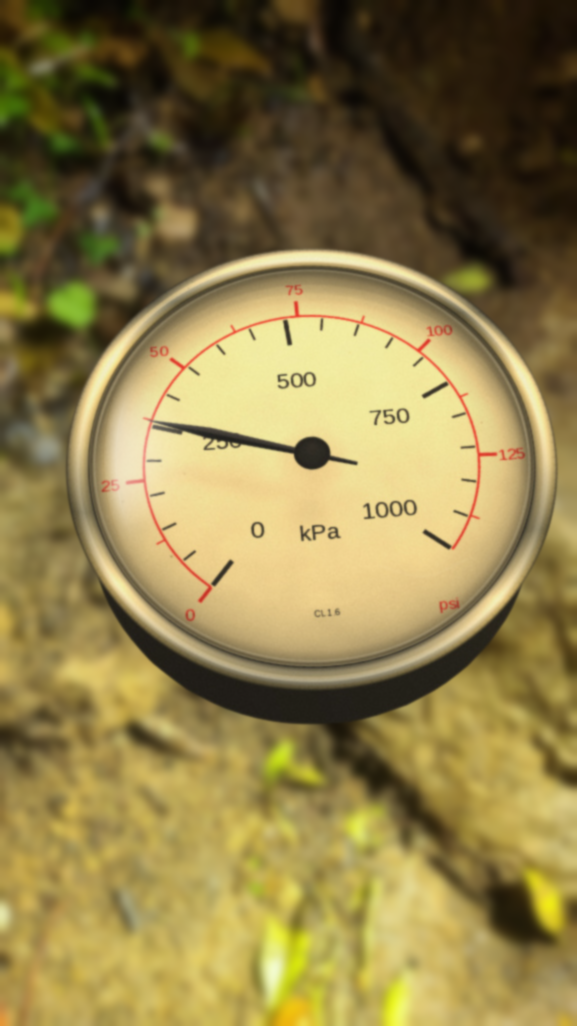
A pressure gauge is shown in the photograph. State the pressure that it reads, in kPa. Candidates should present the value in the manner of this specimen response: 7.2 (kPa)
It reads 250 (kPa)
